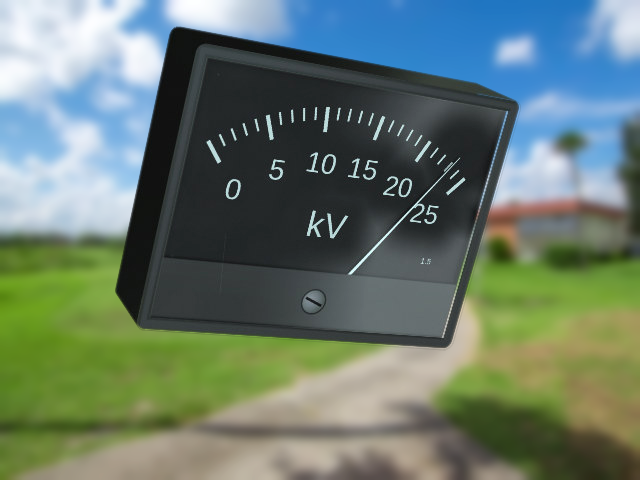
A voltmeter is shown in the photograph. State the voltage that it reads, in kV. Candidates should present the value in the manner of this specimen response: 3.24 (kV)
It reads 23 (kV)
